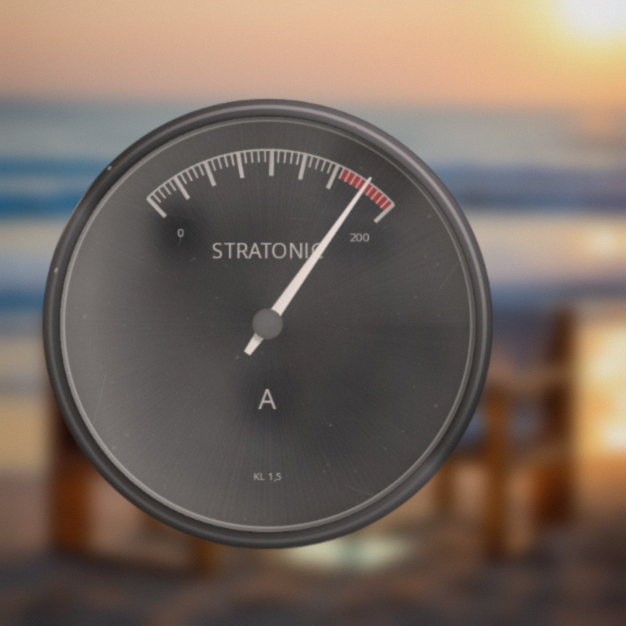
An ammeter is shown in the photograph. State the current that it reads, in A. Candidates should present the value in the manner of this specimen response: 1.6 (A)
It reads 175 (A)
